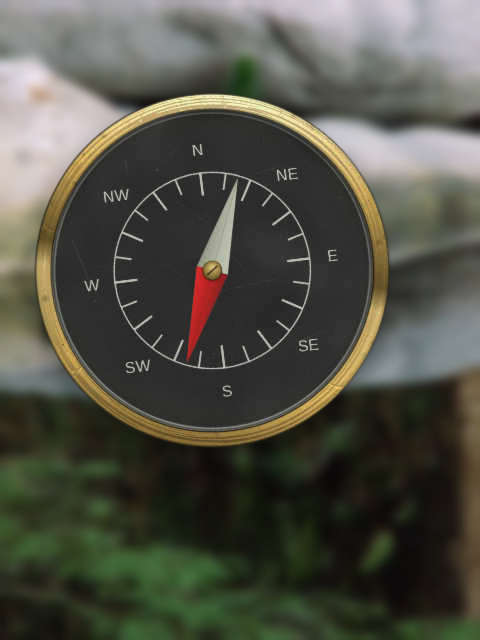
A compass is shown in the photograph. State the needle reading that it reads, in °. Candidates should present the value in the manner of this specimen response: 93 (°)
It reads 202.5 (°)
